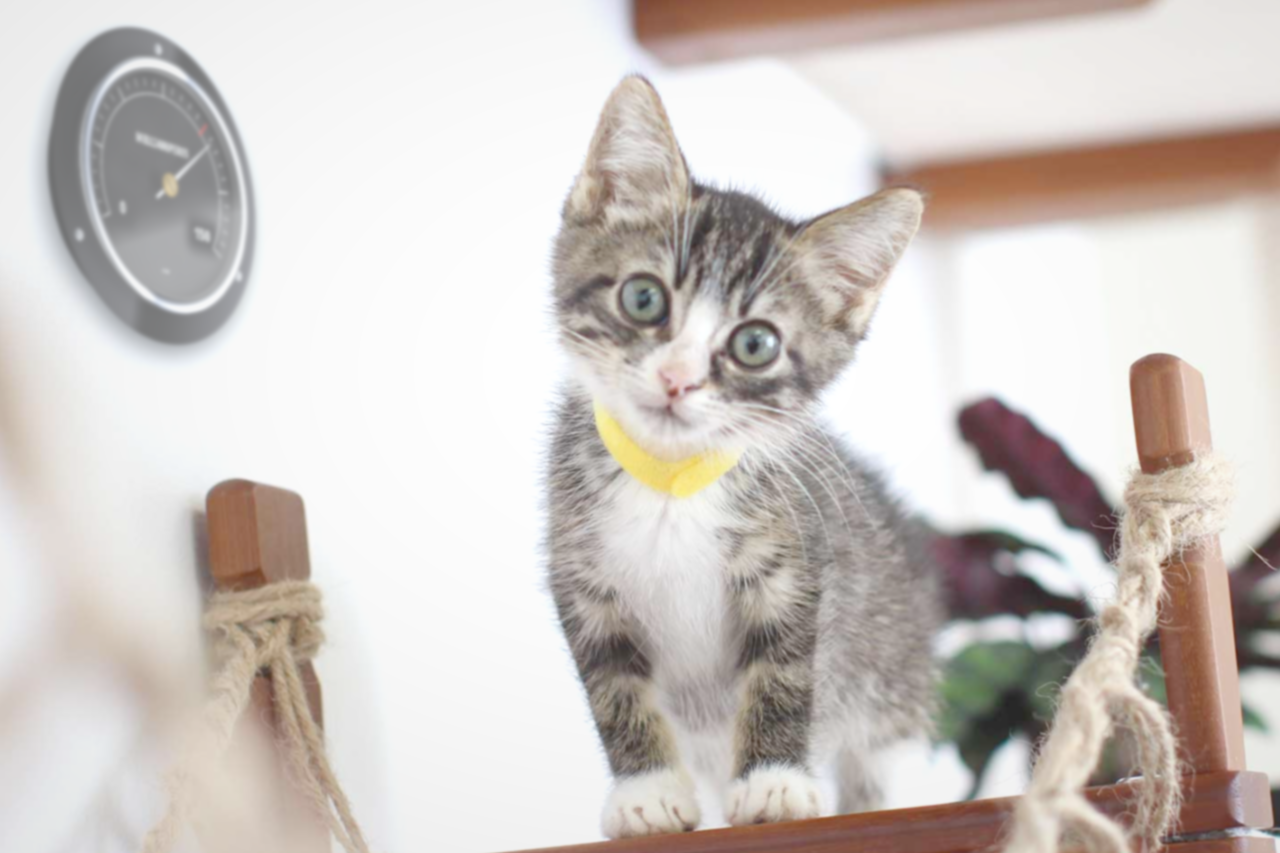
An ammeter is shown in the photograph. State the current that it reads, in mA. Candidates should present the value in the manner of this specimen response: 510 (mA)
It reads 105 (mA)
